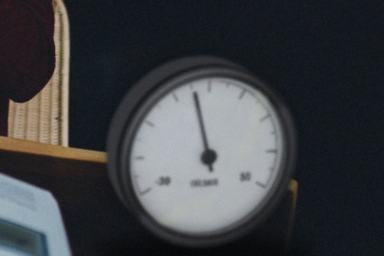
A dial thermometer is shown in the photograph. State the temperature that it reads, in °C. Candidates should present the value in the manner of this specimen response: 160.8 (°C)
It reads 5 (°C)
